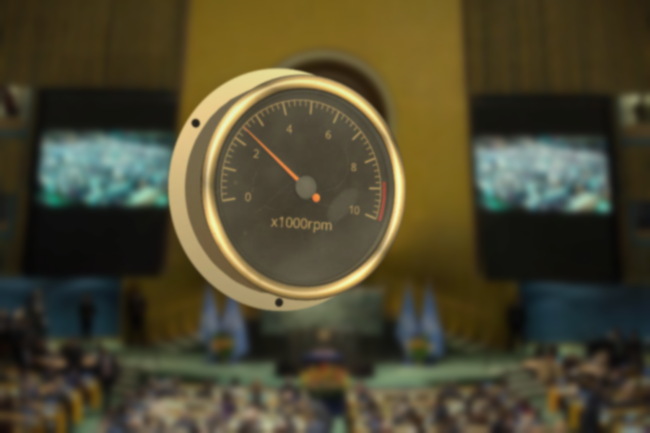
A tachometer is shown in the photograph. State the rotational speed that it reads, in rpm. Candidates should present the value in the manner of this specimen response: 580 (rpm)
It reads 2400 (rpm)
